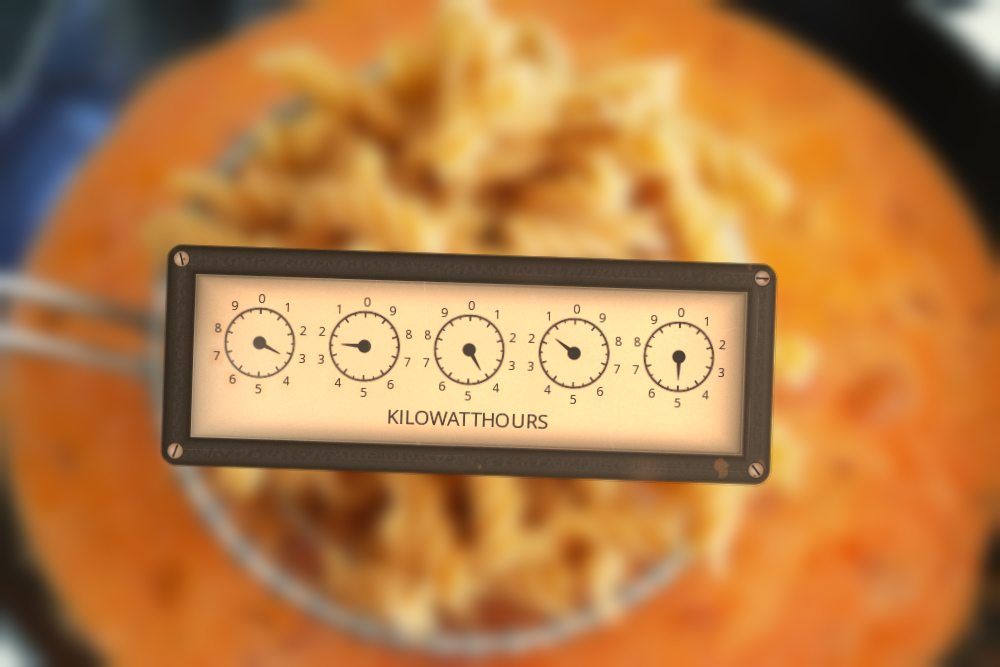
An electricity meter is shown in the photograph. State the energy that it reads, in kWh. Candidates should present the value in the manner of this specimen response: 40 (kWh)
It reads 32415 (kWh)
